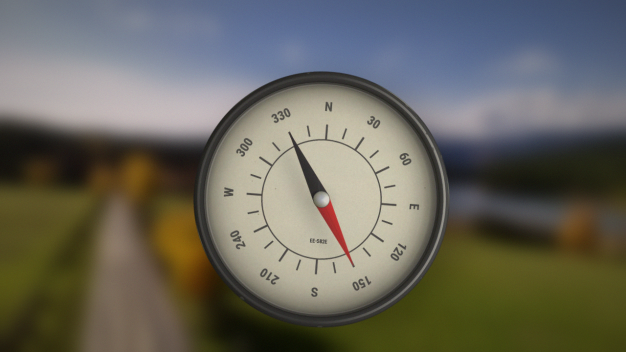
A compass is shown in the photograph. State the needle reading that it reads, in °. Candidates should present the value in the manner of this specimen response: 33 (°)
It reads 150 (°)
